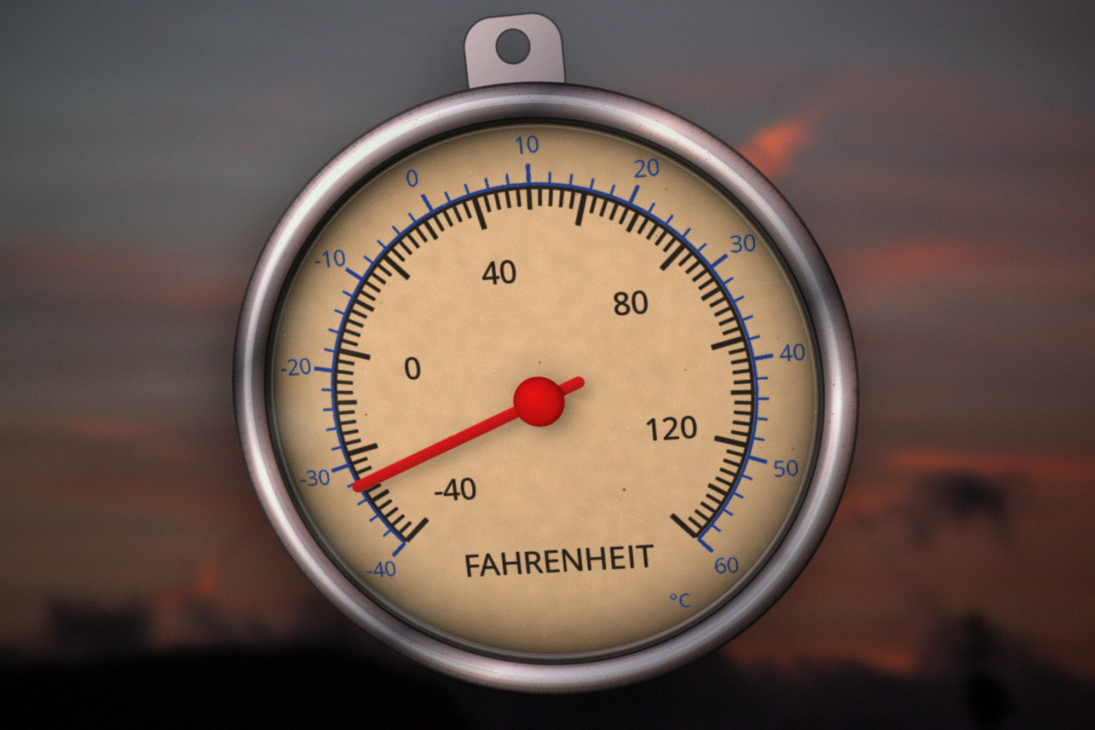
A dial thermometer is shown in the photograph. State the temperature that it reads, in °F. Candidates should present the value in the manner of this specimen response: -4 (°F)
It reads -26 (°F)
